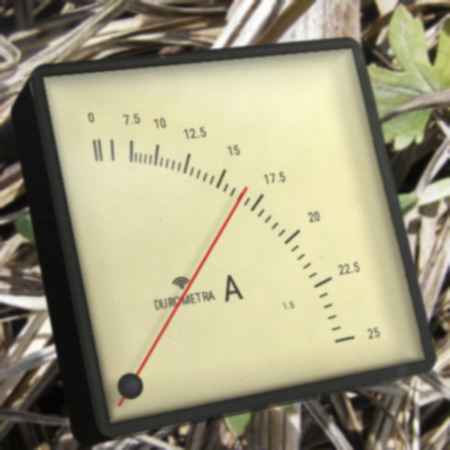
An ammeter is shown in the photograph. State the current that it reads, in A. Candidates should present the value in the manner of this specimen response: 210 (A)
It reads 16.5 (A)
